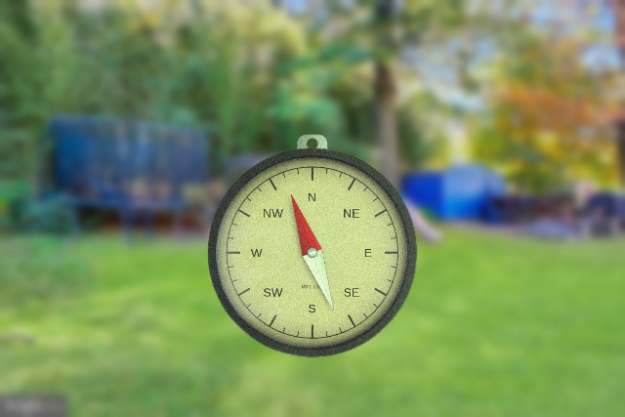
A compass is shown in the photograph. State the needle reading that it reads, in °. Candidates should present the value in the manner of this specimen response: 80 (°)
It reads 340 (°)
